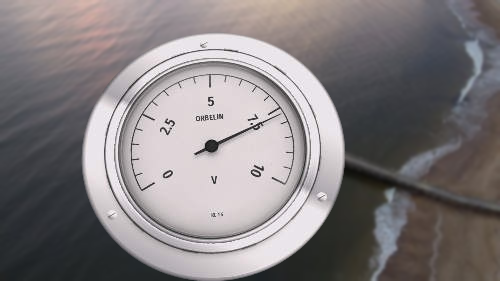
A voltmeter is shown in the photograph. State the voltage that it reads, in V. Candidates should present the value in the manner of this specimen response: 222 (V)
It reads 7.75 (V)
